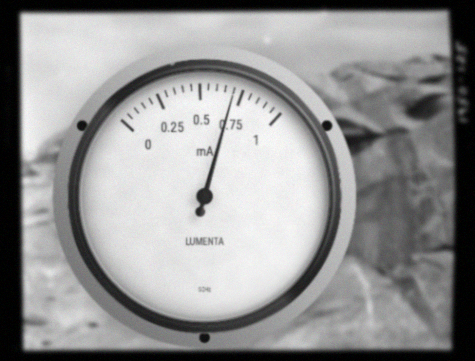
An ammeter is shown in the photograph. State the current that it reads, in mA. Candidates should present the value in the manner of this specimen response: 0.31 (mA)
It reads 0.7 (mA)
